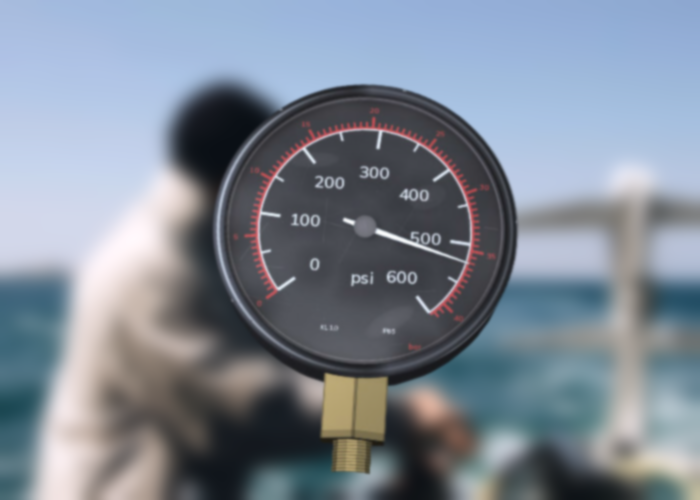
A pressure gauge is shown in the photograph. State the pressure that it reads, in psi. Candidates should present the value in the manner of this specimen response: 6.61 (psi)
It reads 525 (psi)
